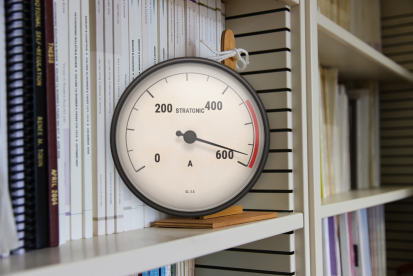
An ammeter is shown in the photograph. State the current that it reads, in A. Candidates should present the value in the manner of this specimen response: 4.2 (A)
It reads 575 (A)
